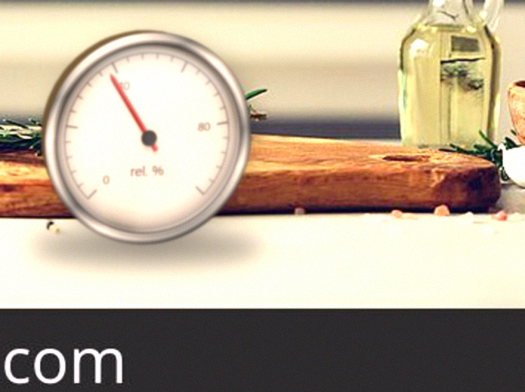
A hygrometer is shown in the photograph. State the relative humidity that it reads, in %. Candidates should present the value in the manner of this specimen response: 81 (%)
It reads 38 (%)
